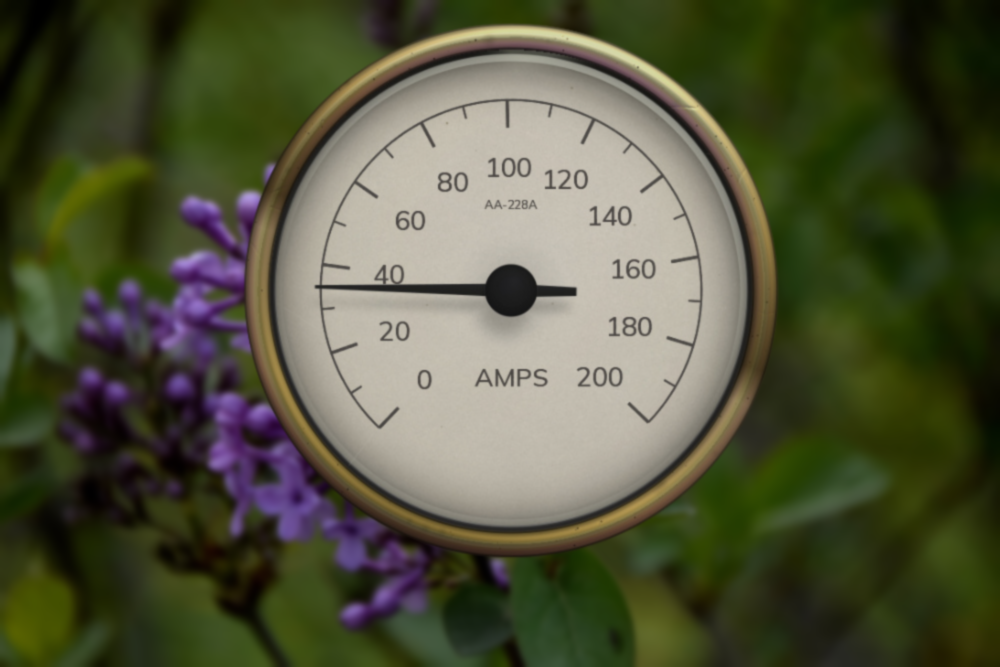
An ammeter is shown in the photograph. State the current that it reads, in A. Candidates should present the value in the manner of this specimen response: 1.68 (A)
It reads 35 (A)
